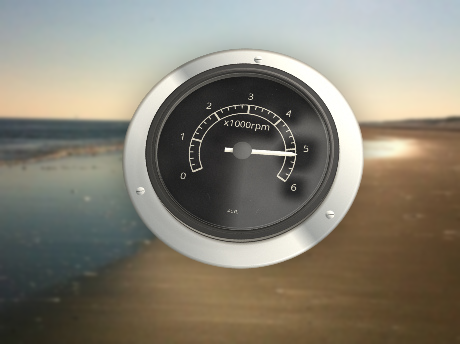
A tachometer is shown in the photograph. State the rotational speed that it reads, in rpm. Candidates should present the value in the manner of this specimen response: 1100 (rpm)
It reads 5200 (rpm)
